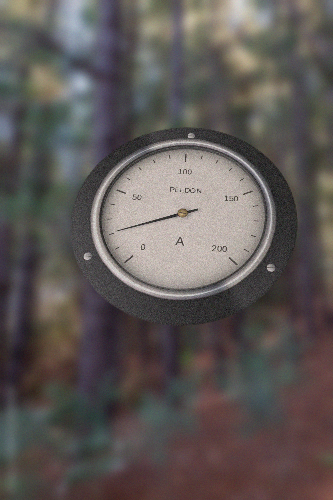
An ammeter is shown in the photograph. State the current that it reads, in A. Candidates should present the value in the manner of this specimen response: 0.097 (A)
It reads 20 (A)
